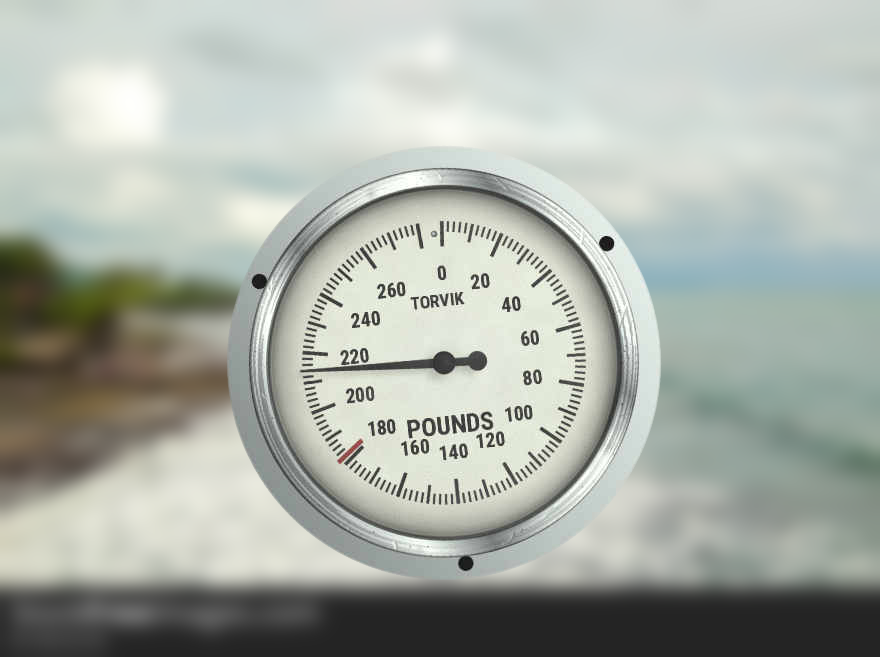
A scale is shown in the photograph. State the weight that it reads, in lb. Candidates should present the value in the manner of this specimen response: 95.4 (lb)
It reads 214 (lb)
